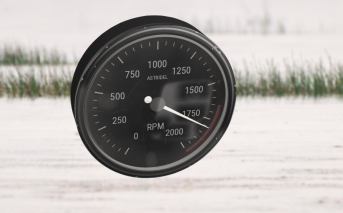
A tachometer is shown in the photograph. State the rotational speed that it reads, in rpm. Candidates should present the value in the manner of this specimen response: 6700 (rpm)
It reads 1800 (rpm)
